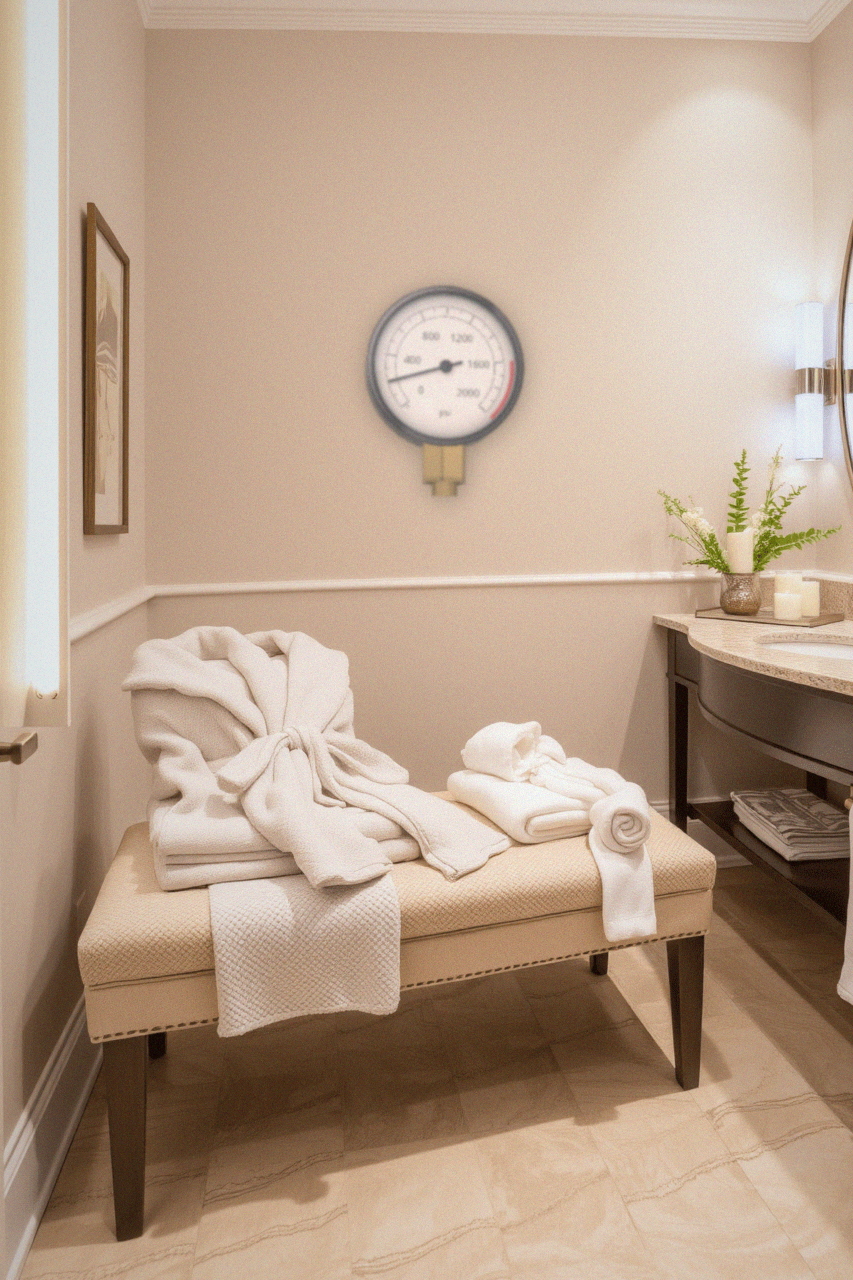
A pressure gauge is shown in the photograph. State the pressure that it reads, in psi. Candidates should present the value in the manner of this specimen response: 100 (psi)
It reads 200 (psi)
